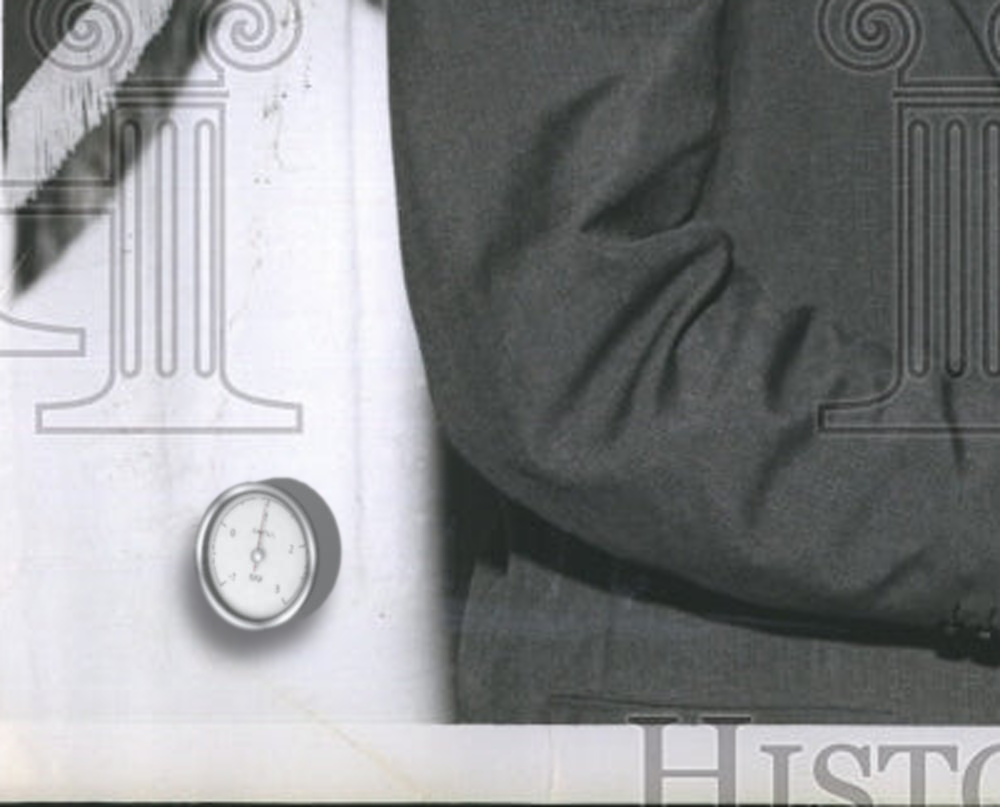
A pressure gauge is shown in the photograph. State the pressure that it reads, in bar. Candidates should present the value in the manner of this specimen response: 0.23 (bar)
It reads 1 (bar)
